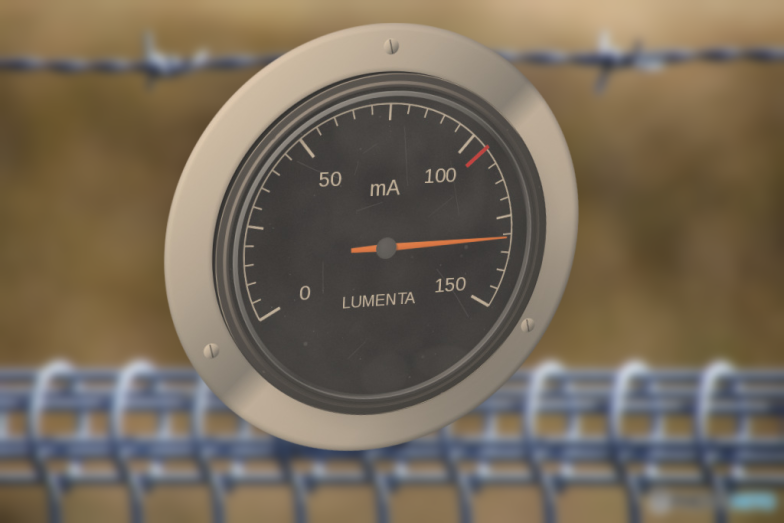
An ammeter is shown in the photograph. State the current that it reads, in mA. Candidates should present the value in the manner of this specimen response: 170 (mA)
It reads 130 (mA)
